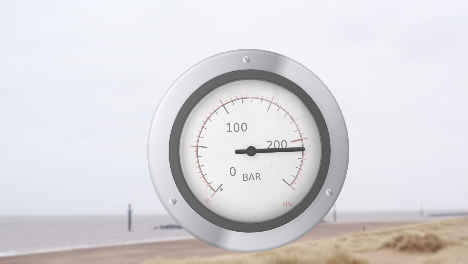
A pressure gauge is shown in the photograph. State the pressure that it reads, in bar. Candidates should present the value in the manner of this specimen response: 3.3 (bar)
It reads 210 (bar)
